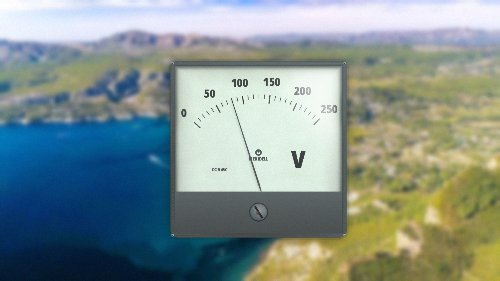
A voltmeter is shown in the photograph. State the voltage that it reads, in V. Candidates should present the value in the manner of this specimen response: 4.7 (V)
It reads 80 (V)
